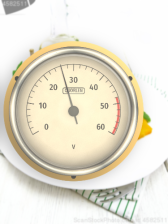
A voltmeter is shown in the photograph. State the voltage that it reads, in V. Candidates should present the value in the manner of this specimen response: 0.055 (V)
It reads 26 (V)
